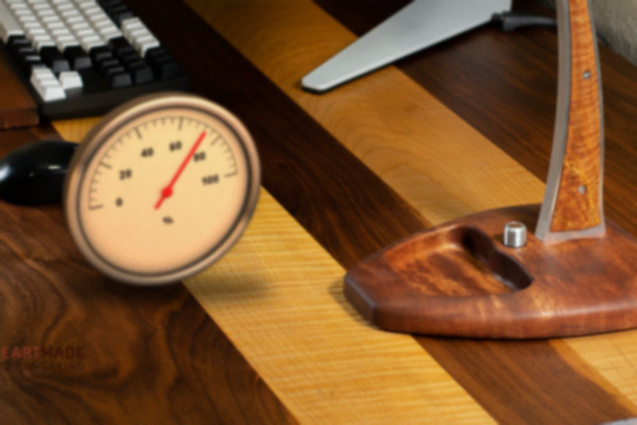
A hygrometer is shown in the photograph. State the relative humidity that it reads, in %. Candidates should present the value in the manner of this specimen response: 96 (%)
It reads 72 (%)
